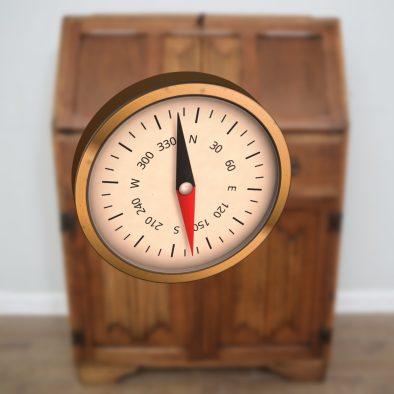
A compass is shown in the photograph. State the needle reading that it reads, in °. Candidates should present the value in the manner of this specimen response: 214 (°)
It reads 165 (°)
